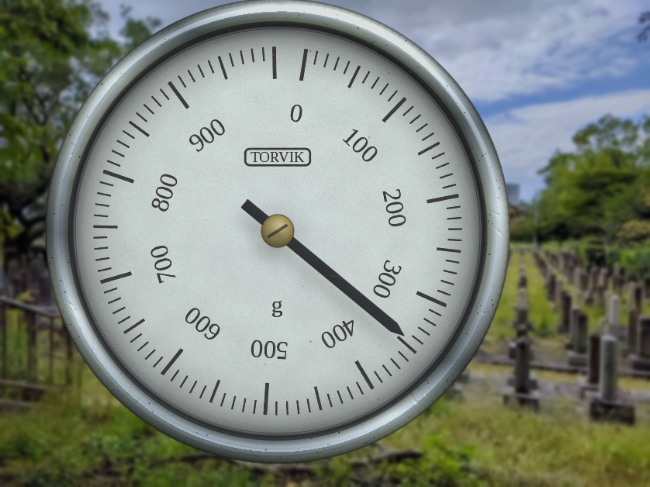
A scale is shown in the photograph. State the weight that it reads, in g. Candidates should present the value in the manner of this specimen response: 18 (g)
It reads 345 (g)
